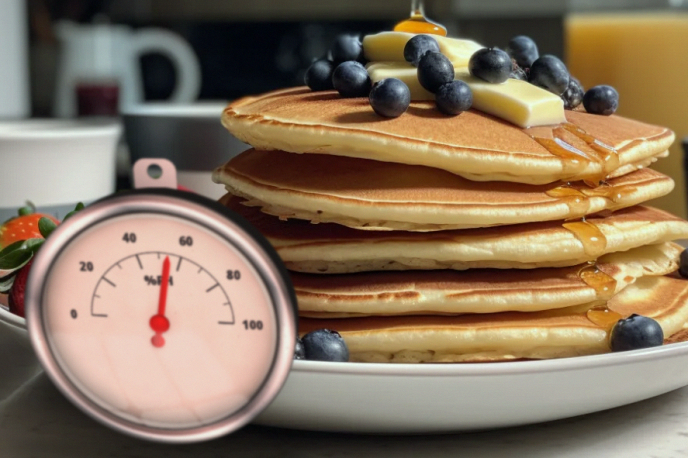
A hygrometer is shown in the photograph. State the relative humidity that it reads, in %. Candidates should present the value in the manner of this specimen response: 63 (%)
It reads 55 (%)
